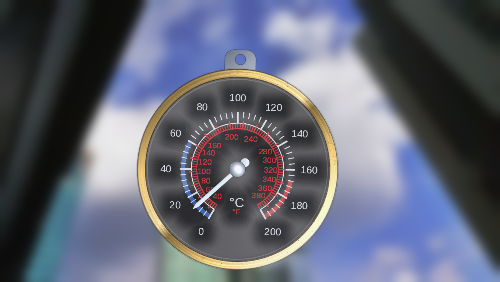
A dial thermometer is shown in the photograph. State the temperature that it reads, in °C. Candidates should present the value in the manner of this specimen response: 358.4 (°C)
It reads 12 (°C)
